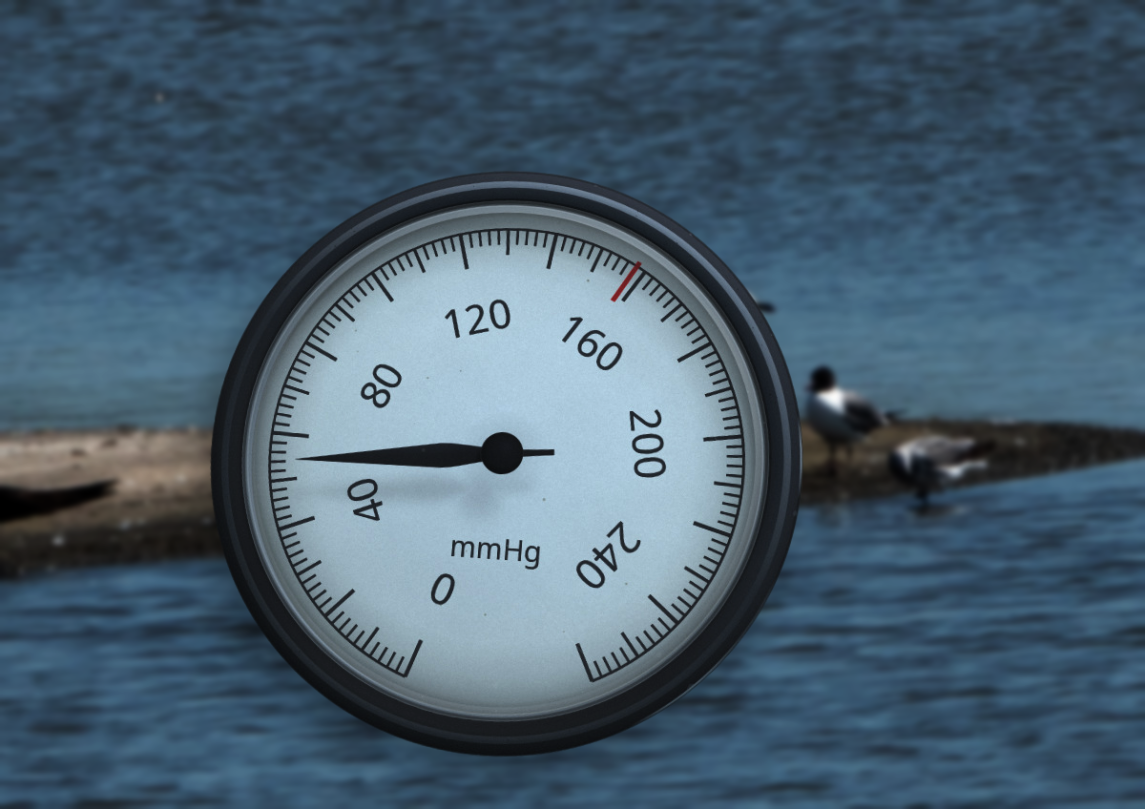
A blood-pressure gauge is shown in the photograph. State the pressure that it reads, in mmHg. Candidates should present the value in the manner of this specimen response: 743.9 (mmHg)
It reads 54 (mmHg)
